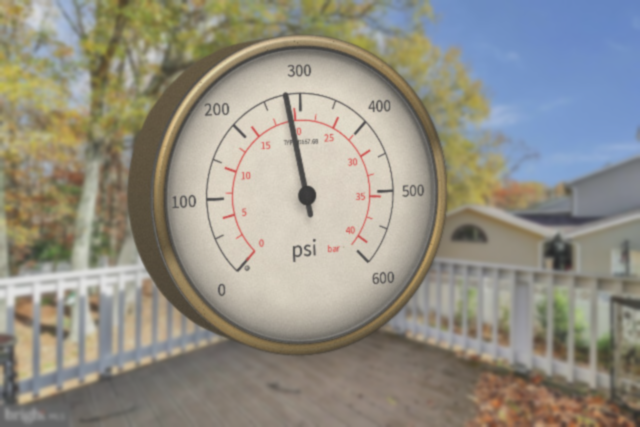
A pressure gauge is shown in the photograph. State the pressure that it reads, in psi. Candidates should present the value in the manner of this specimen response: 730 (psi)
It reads 275 (psi)
